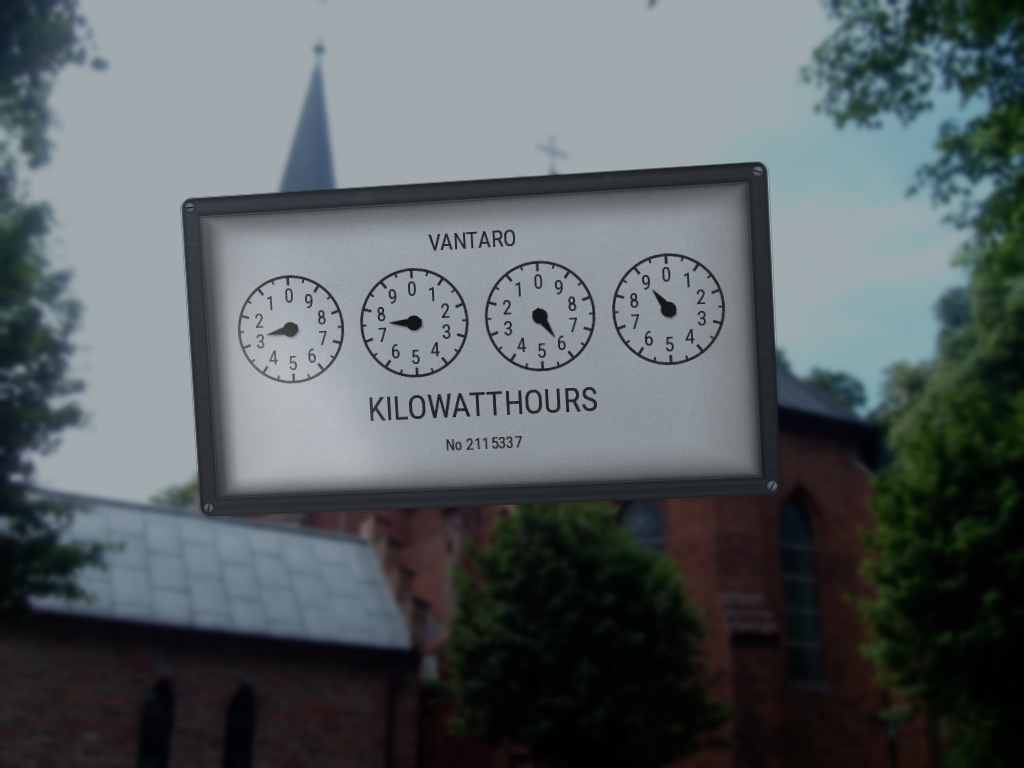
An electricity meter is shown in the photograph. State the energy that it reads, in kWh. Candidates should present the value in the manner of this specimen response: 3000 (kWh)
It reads 2759 (kWh)
